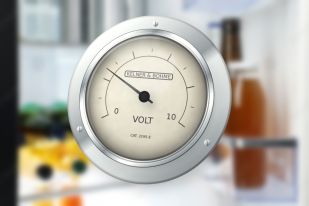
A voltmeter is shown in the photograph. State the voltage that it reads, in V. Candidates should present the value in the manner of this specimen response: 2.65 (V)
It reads 2.5 (V)
